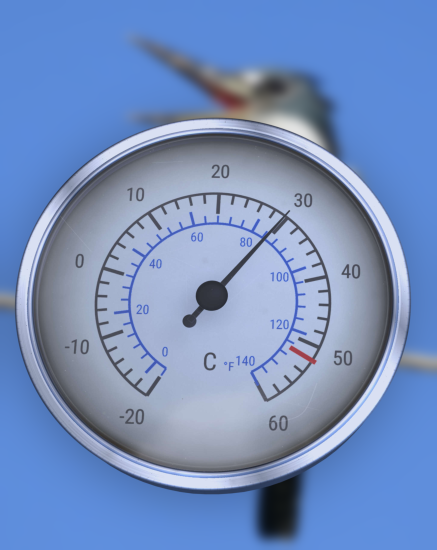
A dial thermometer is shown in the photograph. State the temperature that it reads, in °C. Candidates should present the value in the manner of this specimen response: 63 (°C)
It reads 30 (°C)
